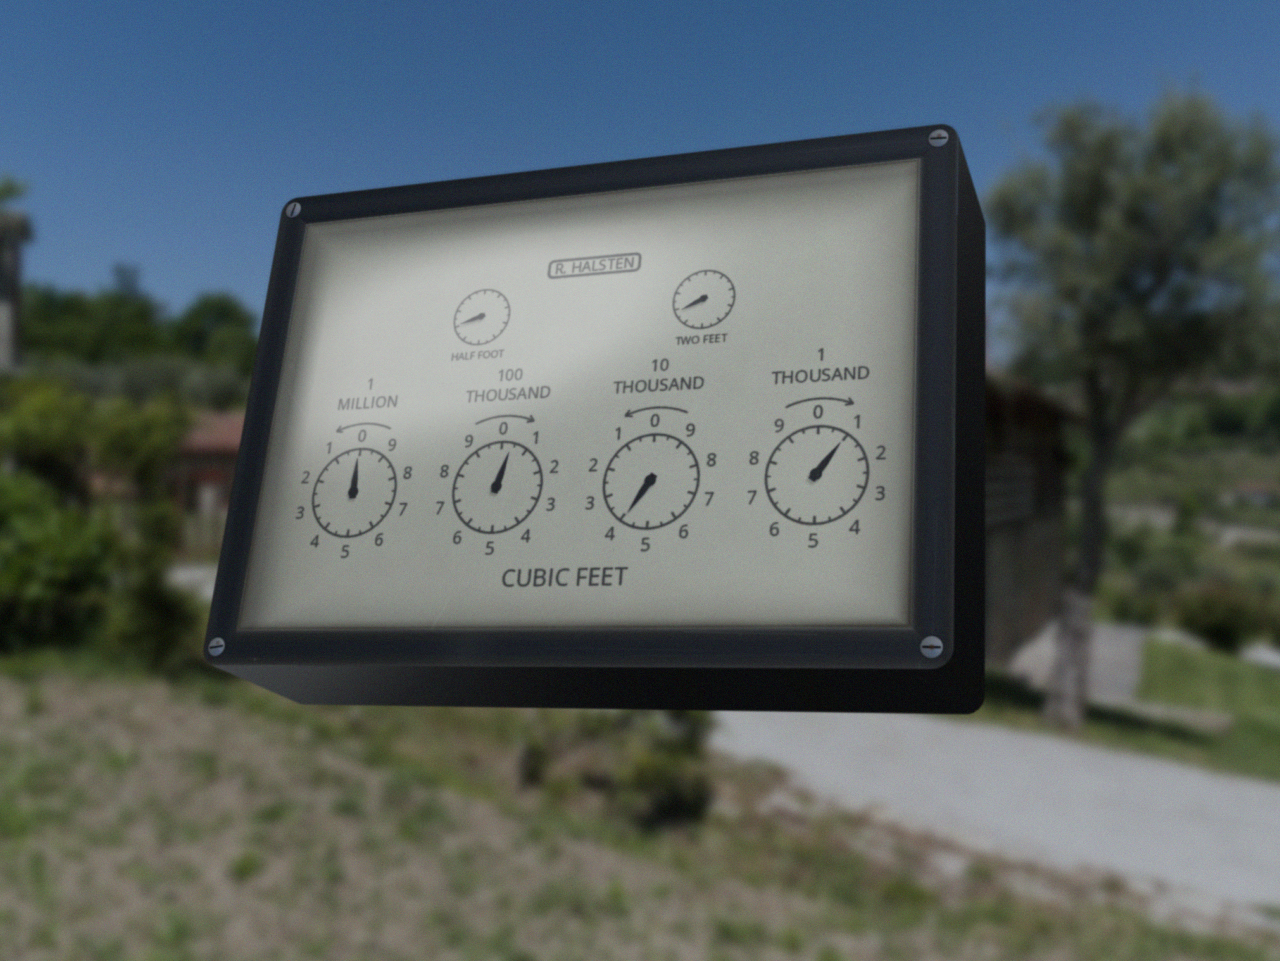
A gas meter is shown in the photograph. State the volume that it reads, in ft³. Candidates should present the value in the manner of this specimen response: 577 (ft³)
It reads 4100 (ft³)
